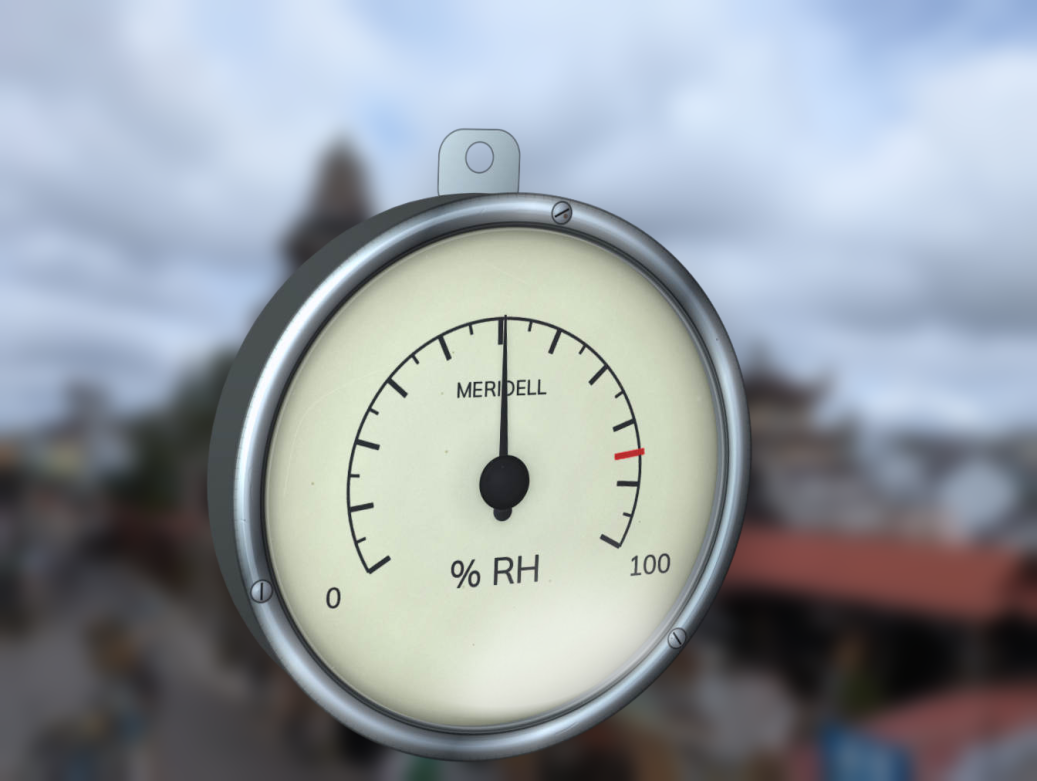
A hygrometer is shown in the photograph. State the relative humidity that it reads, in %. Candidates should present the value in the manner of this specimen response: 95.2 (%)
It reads 50 (%)
